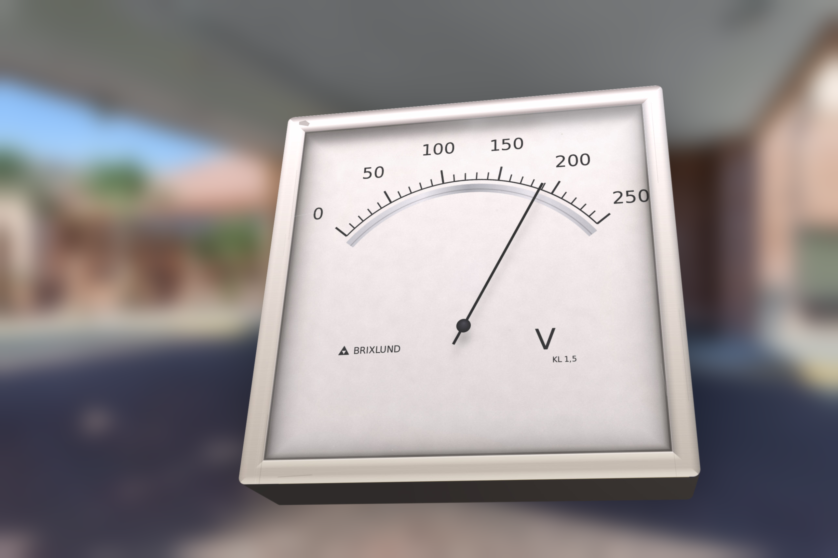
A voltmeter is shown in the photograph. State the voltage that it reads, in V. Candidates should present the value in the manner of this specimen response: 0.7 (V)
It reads 190 (V)
